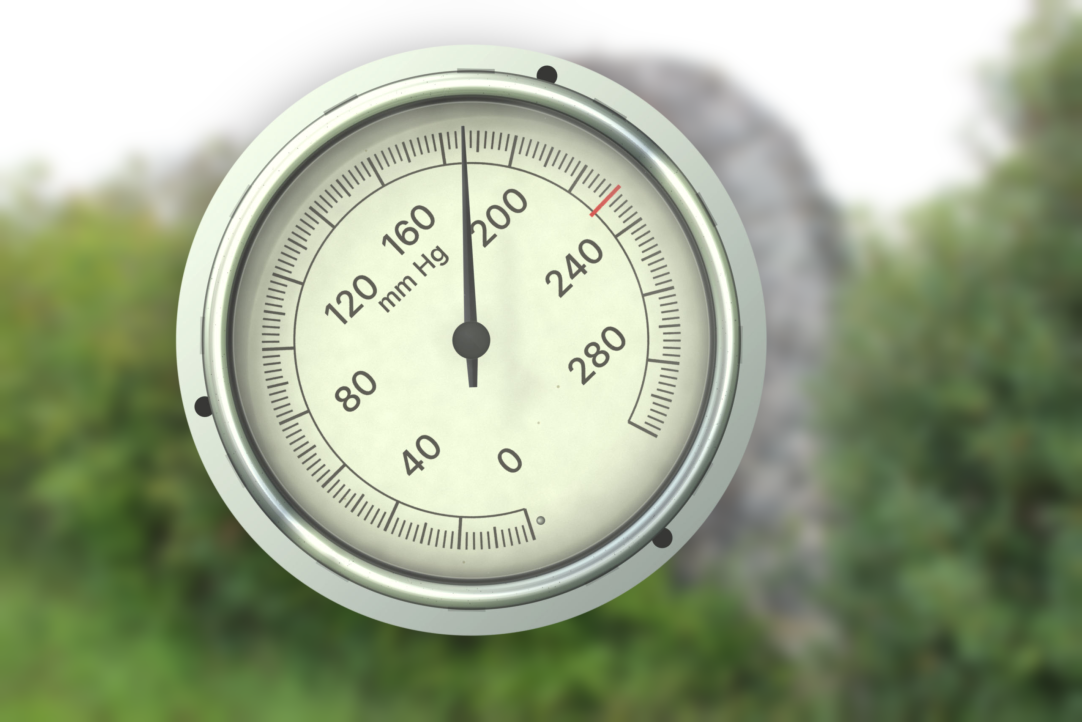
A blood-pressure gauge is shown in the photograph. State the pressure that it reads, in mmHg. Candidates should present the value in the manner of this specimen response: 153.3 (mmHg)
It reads 186 (mmHg)
